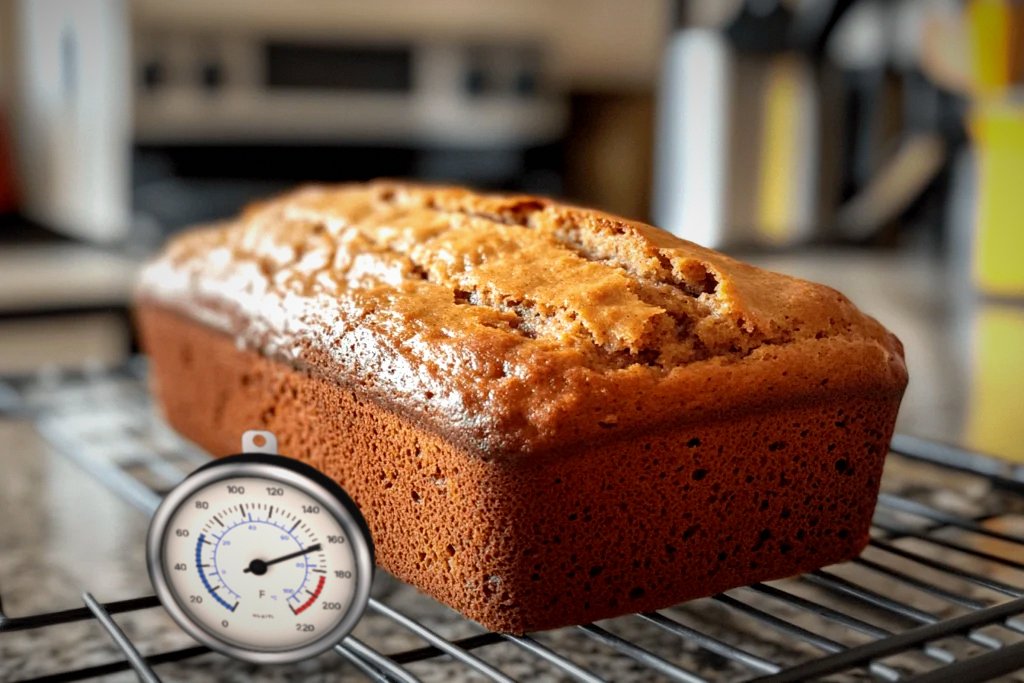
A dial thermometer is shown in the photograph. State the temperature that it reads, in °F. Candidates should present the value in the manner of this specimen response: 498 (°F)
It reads 160 (°F)
